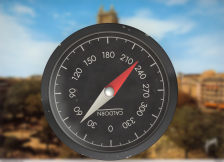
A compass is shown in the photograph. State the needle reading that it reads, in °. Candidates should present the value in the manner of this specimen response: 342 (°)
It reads 225 (°)
